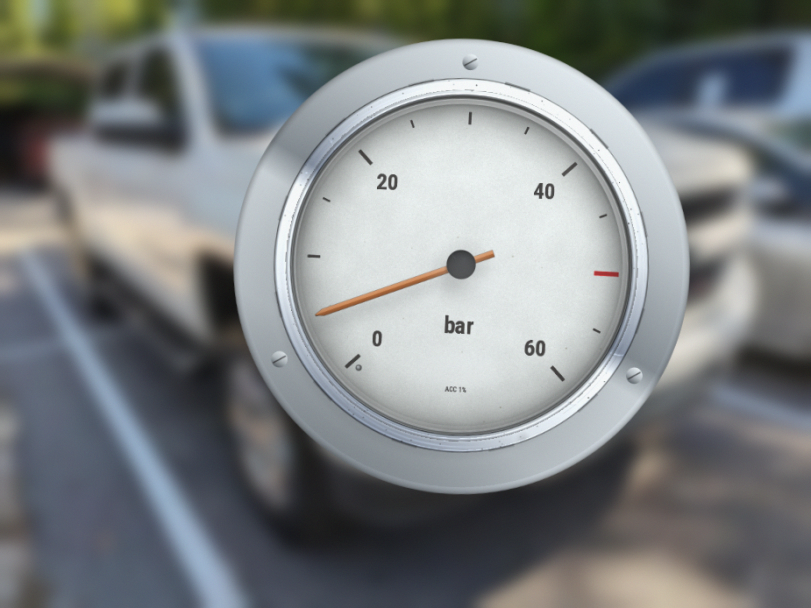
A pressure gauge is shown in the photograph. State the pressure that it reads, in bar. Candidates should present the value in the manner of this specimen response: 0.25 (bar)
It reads 5 (bar)
